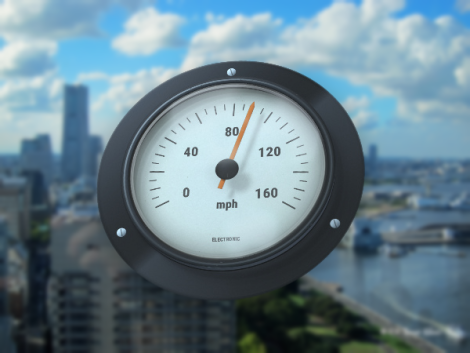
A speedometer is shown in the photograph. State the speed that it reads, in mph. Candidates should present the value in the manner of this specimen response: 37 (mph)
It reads 90 (mph)
